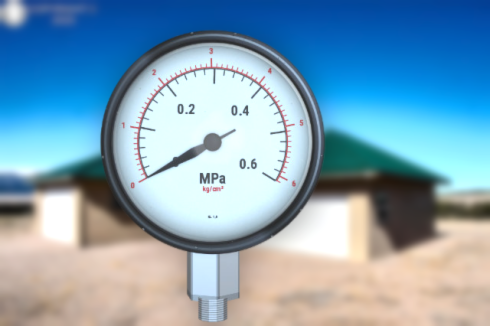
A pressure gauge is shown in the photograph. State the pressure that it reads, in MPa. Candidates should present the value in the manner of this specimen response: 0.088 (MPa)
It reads 0 (MPa)
